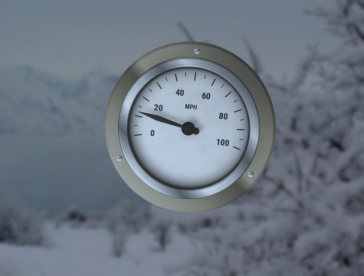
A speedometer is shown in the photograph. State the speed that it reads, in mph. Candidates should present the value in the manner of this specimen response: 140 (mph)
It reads 12.5 (mph)
